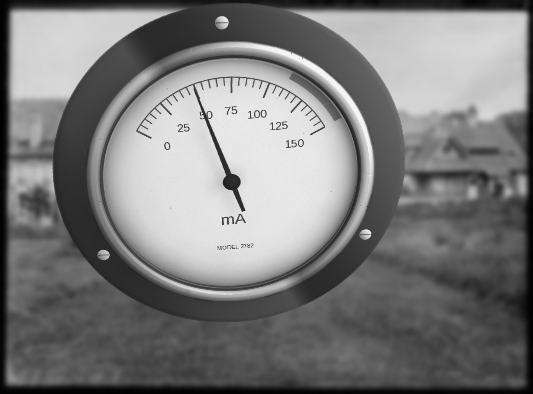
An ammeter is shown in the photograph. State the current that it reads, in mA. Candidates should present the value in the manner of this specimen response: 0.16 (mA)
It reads 50 (mA)
